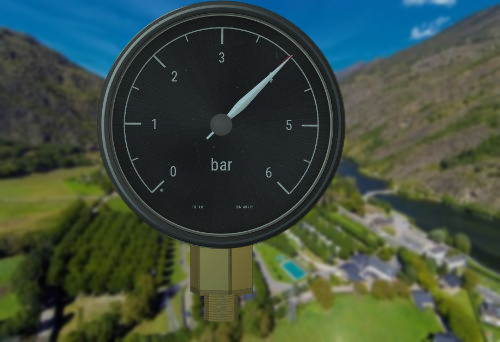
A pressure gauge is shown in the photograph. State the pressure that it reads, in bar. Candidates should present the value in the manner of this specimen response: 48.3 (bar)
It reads 4 (bar)
